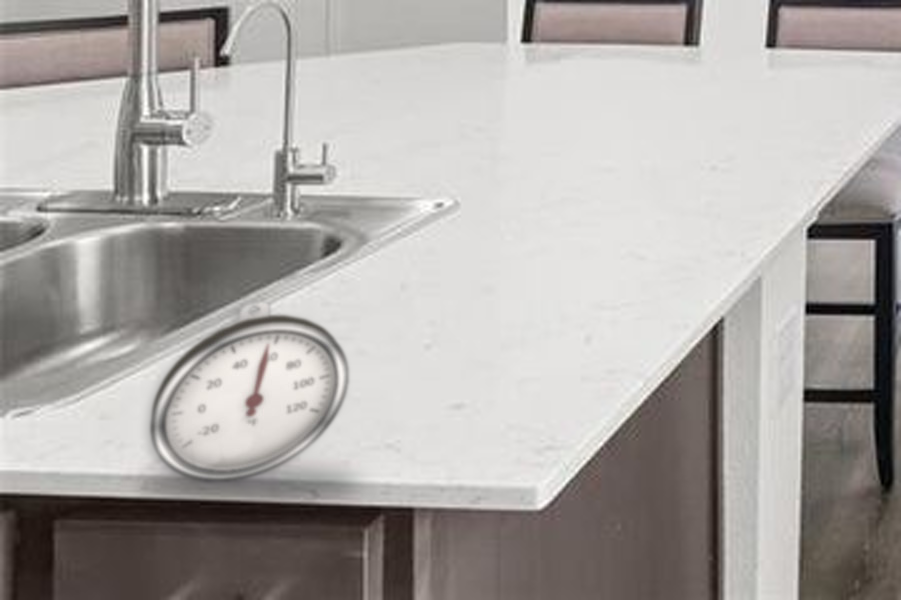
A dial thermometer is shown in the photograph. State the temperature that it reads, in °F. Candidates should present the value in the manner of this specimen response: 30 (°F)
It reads 56 (°F)
